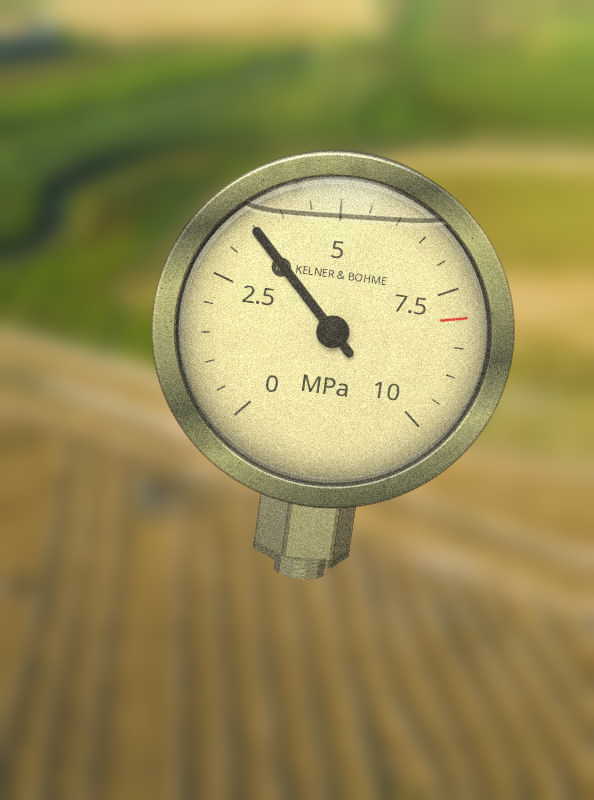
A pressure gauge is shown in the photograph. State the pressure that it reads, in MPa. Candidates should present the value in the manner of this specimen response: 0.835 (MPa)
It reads 3.5 (MPa)
